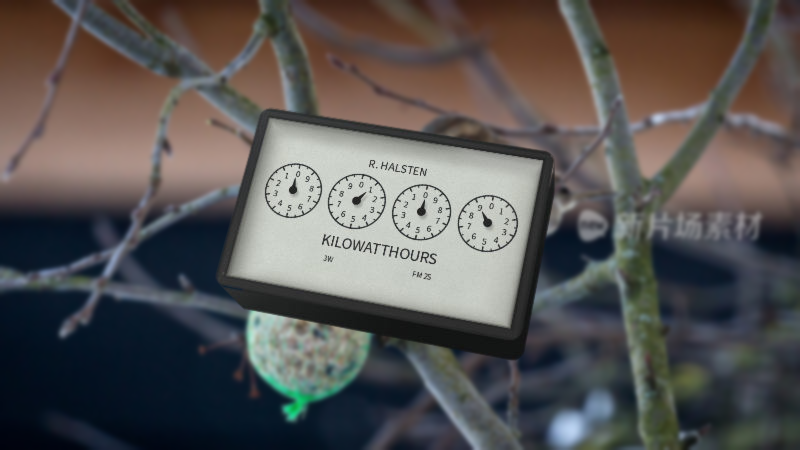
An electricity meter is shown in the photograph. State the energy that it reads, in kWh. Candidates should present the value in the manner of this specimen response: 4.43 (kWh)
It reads 99 (kWh)
